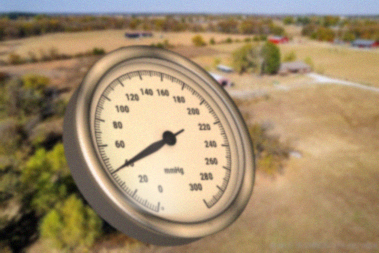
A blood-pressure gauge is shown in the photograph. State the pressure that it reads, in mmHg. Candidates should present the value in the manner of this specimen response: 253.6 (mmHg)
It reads 40 (mmHg)
